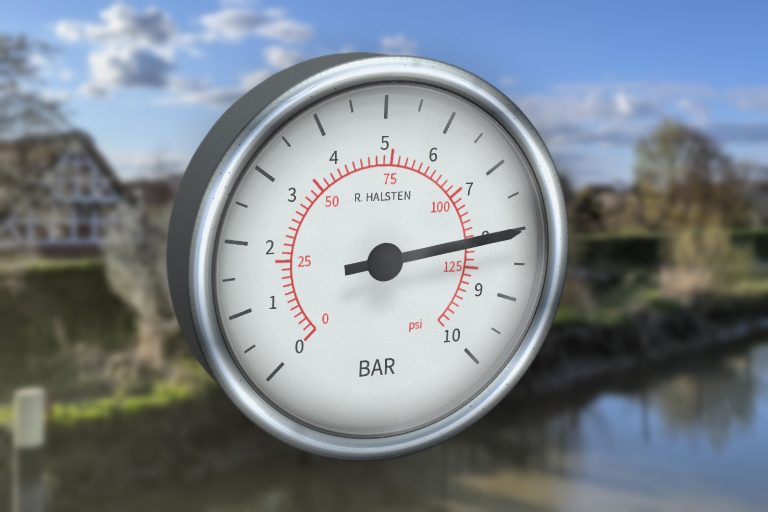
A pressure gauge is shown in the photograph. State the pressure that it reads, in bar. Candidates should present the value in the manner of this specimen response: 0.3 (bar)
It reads 8 (bar)
